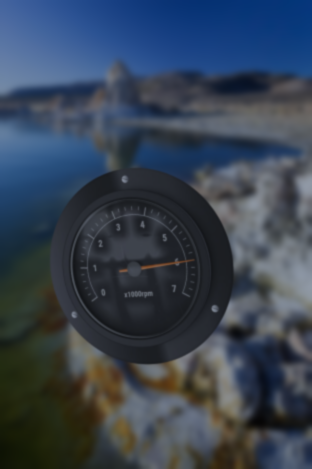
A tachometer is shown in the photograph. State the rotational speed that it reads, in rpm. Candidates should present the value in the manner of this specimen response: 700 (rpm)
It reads 6000 (rpm)
